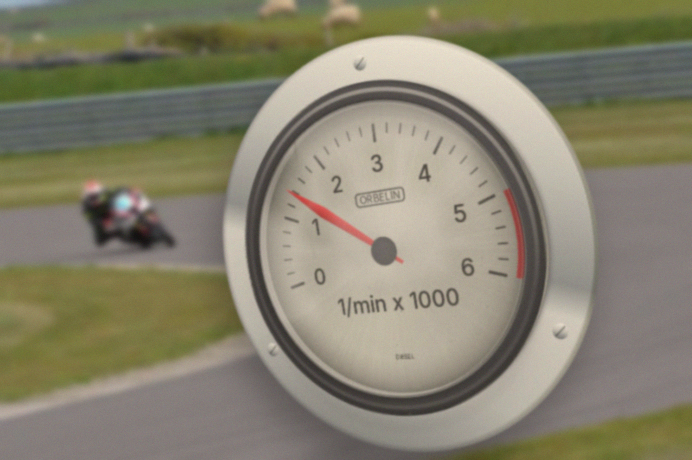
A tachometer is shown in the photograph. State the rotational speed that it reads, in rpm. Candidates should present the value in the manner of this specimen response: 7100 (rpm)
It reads 1400 (rpm)
